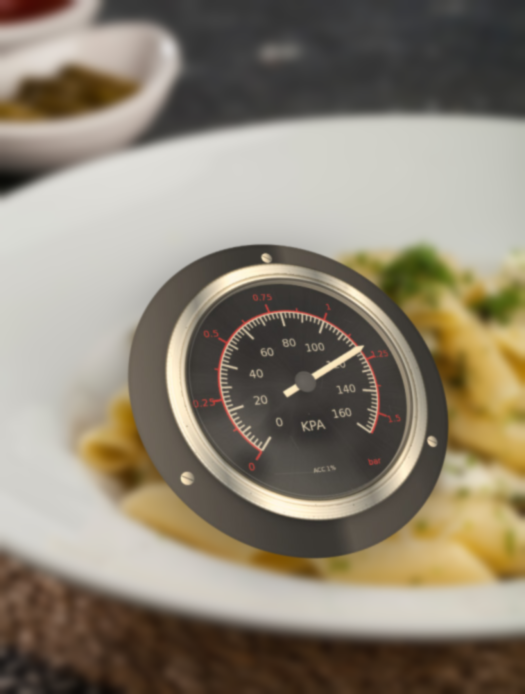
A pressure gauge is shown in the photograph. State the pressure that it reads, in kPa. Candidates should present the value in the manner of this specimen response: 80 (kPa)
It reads 120 (kPa)
